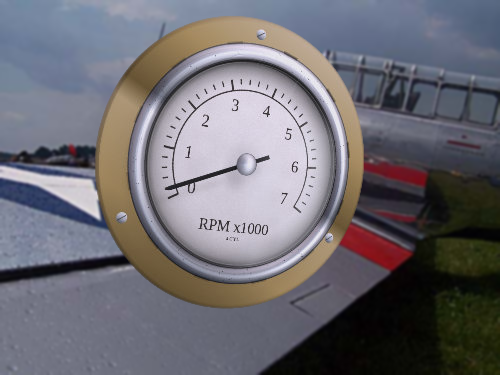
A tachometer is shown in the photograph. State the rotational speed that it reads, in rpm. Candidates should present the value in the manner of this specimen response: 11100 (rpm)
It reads 200 (rpm)
